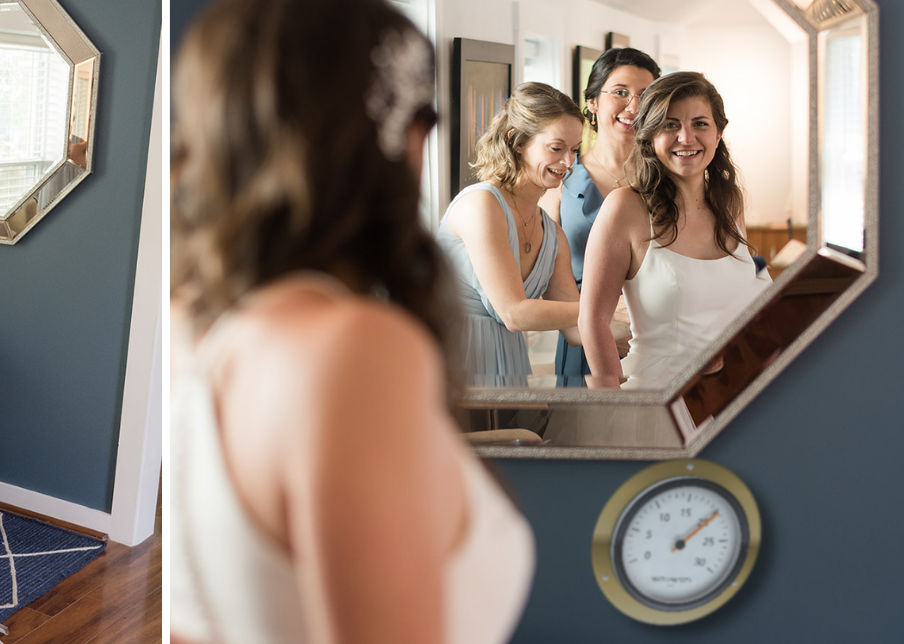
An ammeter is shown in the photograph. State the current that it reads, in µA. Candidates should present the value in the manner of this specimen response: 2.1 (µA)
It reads 20 (µA)
